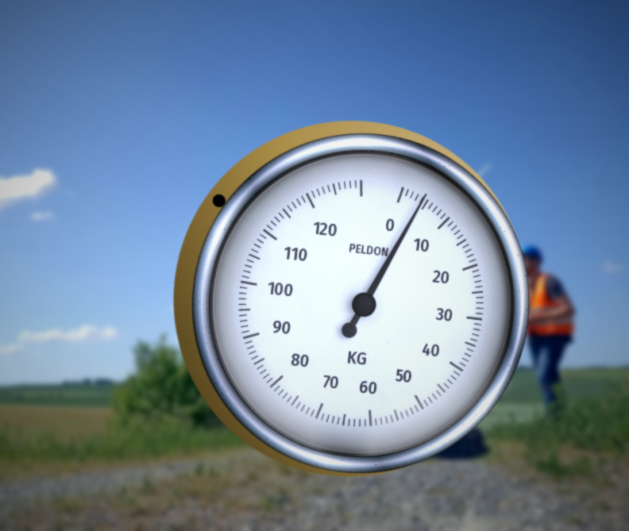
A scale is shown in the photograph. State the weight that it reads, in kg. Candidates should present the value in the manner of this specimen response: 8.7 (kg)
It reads 4 (kg)
